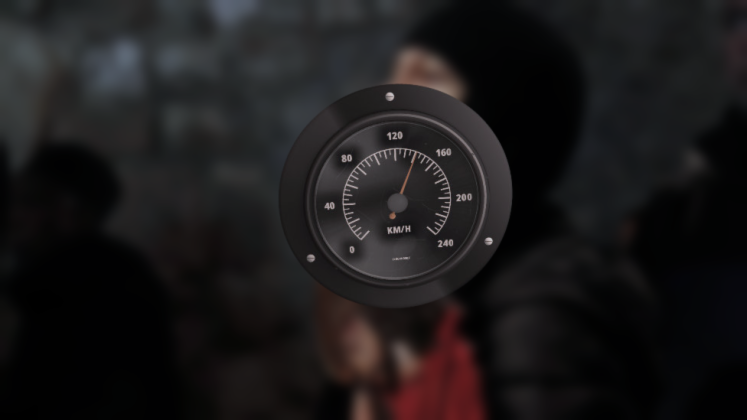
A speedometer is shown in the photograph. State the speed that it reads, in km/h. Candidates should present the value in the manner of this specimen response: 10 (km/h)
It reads 140 (km/h)
